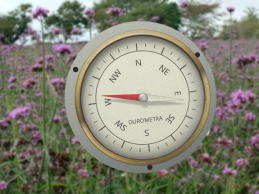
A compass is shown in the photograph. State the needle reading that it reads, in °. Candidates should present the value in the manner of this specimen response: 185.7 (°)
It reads 280 (°)
